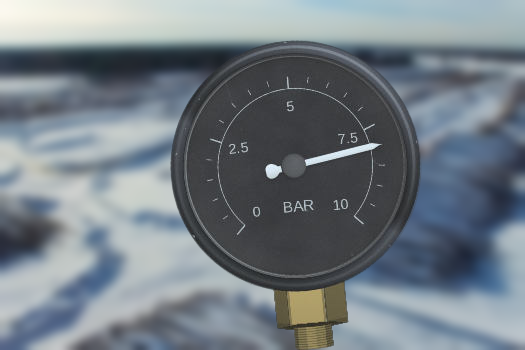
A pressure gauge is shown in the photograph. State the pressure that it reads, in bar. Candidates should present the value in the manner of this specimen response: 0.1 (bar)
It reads 8 (bar)
